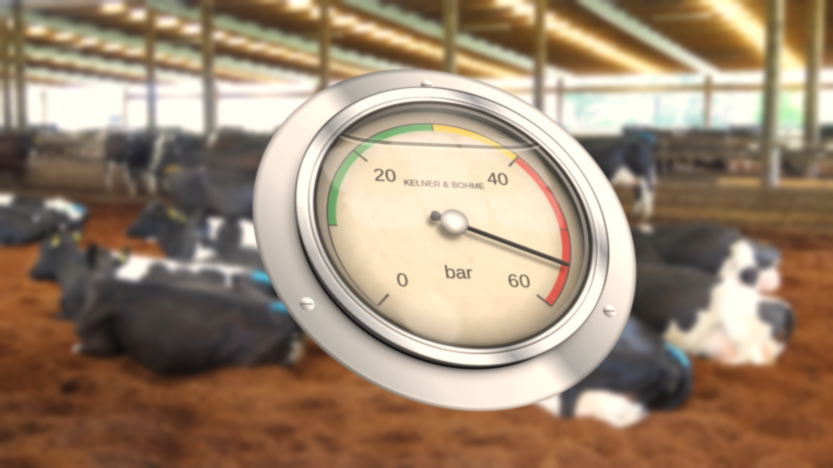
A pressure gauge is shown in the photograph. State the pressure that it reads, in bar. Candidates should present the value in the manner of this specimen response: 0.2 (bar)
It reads 55 (bar)
